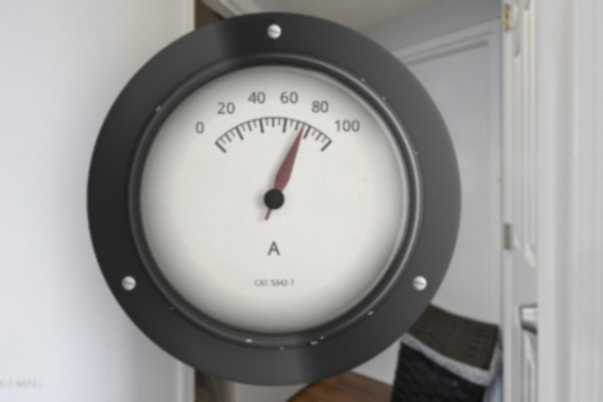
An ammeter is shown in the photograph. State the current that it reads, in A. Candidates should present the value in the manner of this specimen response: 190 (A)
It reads 75 (A)
